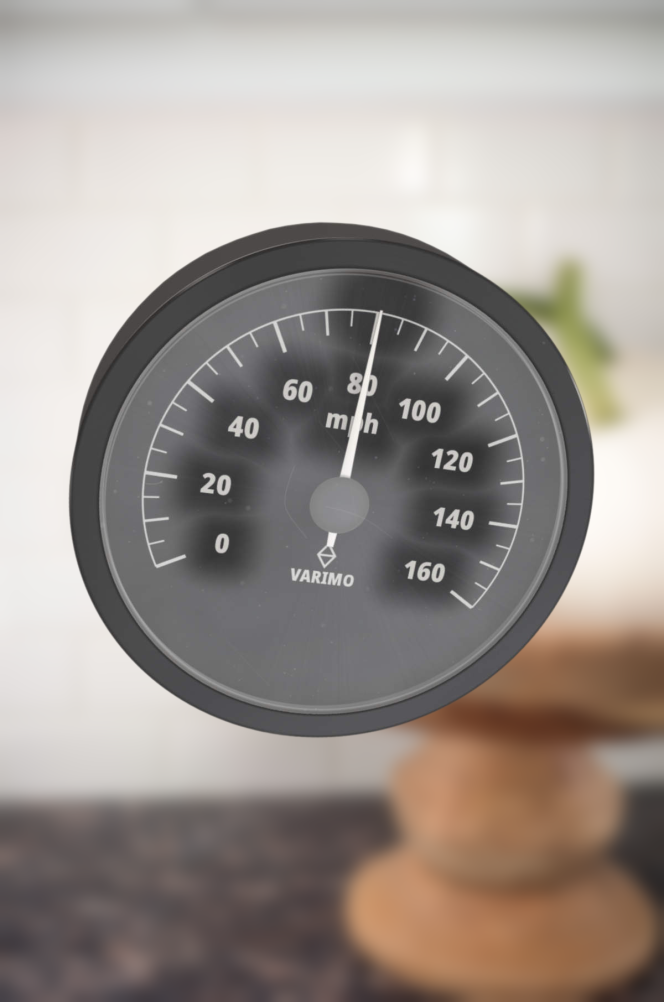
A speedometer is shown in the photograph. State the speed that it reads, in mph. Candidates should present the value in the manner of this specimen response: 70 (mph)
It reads 80 (mph)
